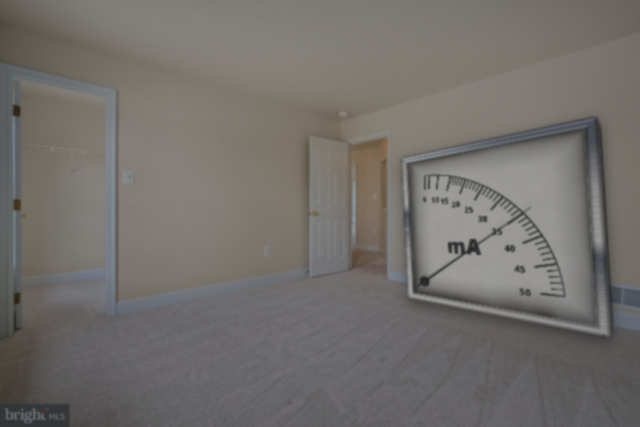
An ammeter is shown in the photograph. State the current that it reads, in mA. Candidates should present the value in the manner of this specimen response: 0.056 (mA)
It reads 35 (mA)
